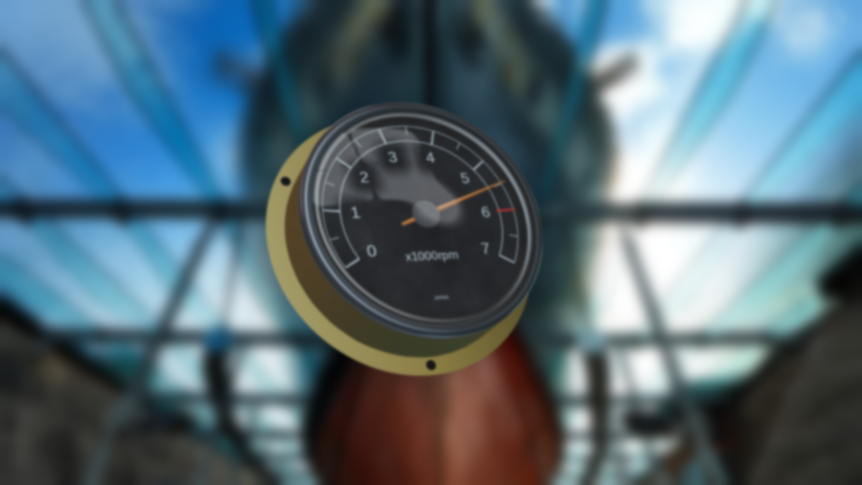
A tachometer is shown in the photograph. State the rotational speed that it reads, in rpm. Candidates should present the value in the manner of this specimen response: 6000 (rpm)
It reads 5500 (rpm)
